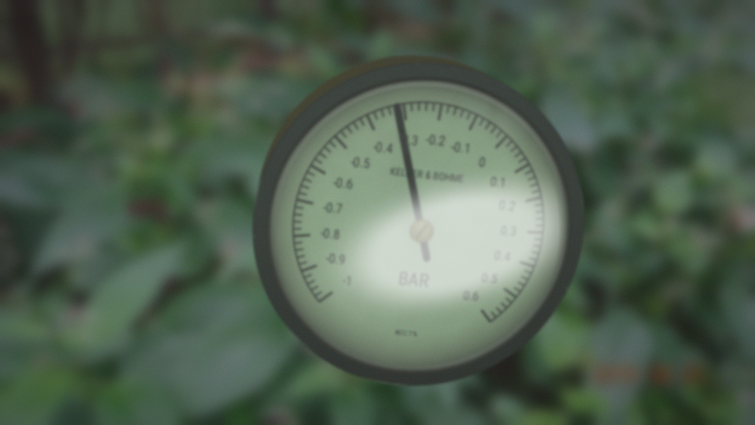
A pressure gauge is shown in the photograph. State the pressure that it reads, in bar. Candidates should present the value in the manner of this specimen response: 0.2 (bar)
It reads -0.32 (bar)
